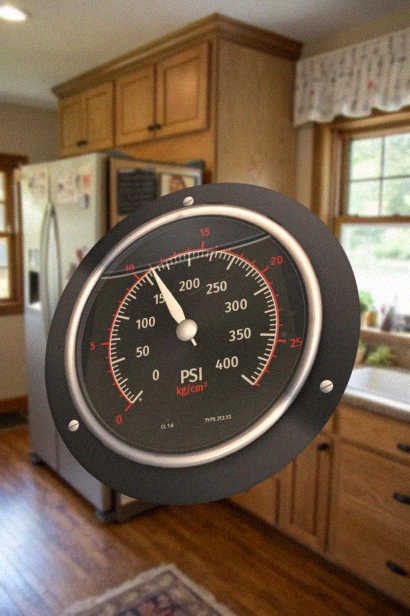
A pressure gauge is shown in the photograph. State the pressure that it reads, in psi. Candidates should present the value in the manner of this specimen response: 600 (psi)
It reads 160 (psi)
